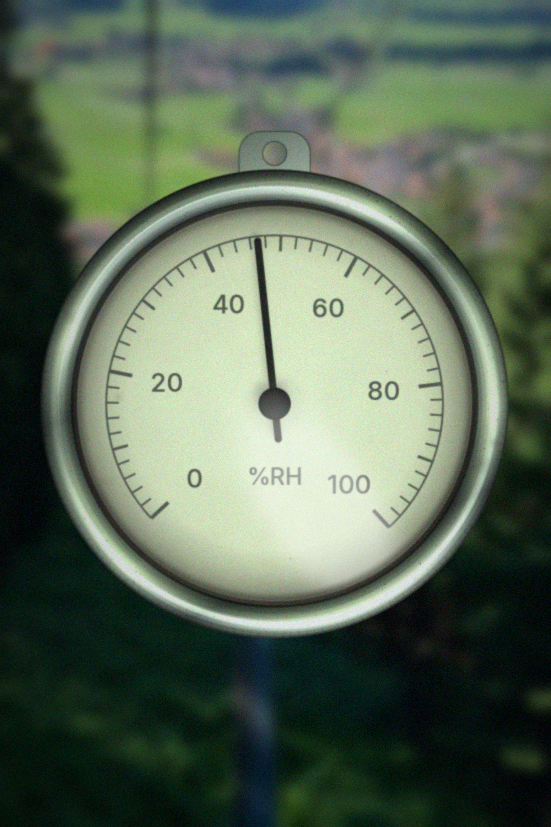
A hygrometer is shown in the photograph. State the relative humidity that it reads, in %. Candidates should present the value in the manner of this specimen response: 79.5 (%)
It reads 47 (%)
